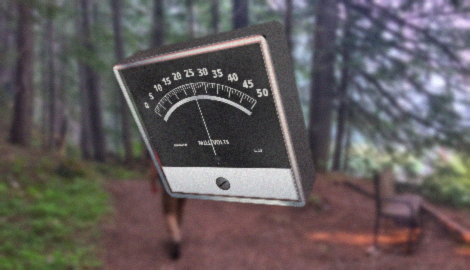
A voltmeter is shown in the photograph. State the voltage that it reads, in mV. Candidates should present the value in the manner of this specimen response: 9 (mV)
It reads 25 (mV)
